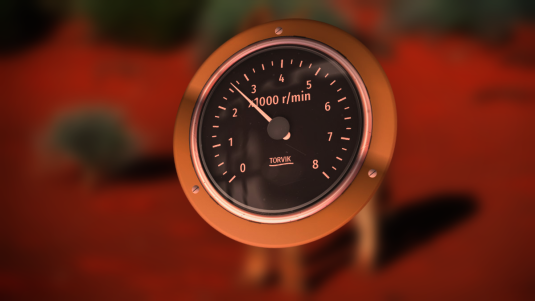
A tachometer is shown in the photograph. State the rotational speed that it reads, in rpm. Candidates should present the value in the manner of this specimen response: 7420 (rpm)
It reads 2625 (rpm)
